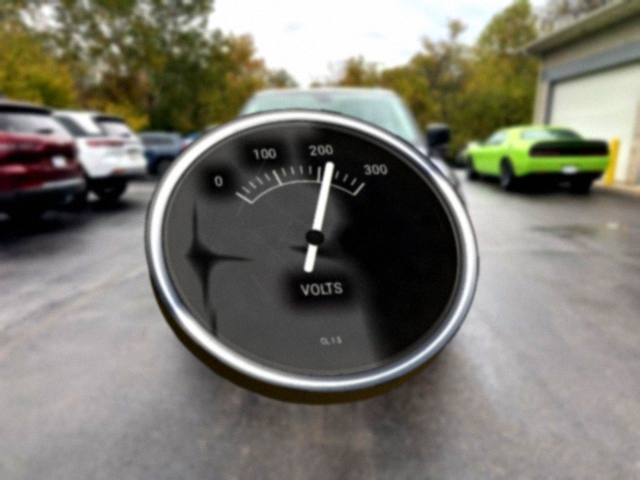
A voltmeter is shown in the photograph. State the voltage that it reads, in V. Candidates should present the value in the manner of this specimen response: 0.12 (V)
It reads 220 (V)
